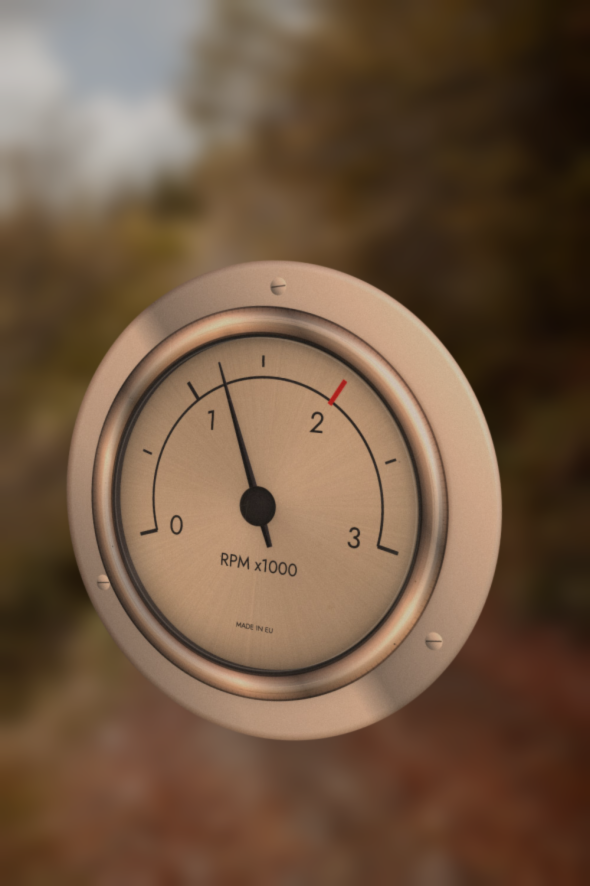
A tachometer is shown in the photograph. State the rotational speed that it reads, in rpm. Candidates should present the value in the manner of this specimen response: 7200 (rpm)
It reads 1250 (rpm)
